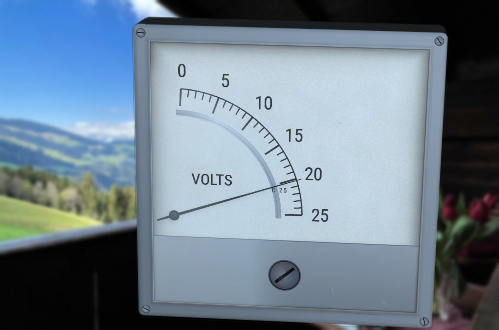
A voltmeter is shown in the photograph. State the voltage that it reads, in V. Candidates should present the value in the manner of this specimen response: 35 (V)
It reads 20 (V)
